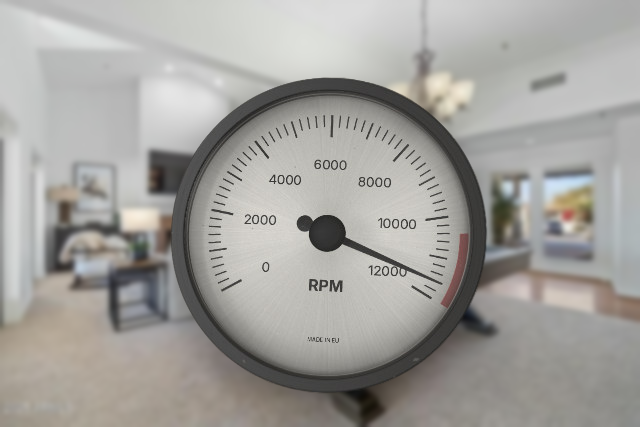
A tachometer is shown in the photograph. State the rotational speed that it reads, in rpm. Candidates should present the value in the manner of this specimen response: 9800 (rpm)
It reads 11600 (rpm)
